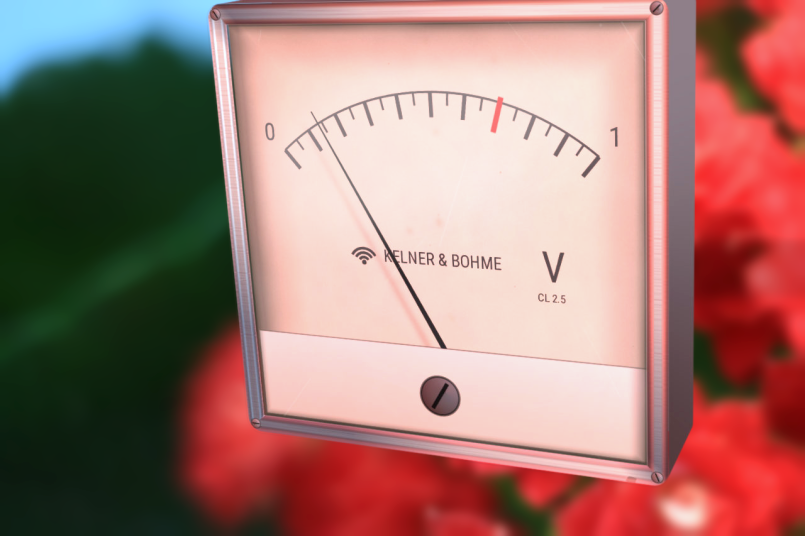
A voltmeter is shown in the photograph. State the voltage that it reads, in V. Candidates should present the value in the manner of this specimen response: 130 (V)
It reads 0.15 (V)
